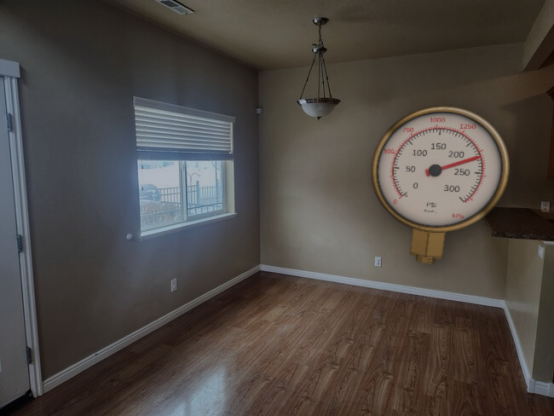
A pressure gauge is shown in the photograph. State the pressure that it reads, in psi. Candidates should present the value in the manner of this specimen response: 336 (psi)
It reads 225 (psi)
